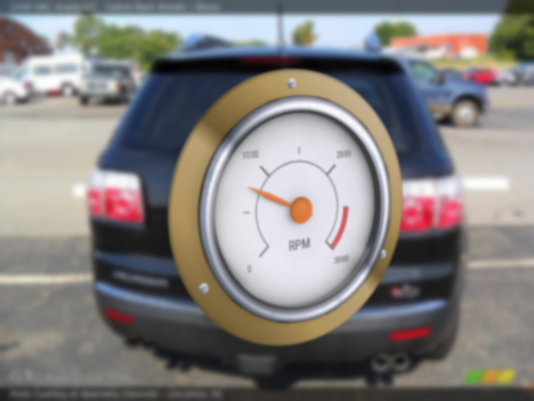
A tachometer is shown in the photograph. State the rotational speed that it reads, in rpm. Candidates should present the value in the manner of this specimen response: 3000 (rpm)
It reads 750 (rpm)
